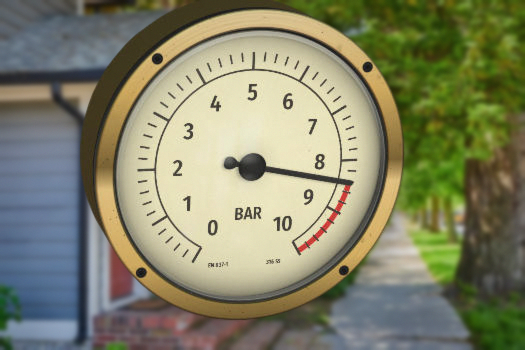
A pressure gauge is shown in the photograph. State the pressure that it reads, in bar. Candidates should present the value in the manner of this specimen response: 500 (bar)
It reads 8.4 (bar)
